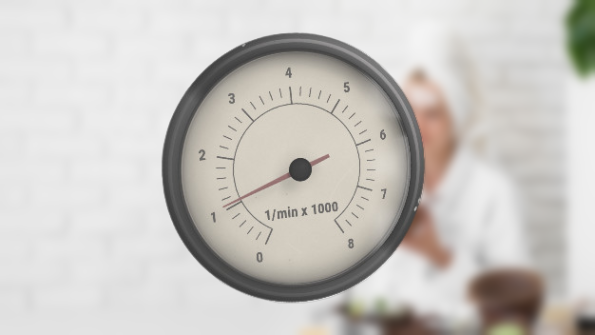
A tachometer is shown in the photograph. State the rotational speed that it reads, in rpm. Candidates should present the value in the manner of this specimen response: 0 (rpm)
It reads 1100 (rpm)
